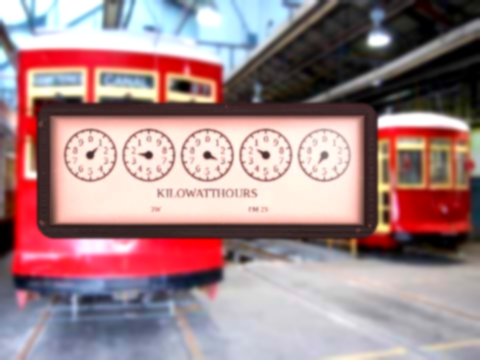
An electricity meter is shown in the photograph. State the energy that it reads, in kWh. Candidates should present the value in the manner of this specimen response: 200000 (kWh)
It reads 12316 (kWh)
